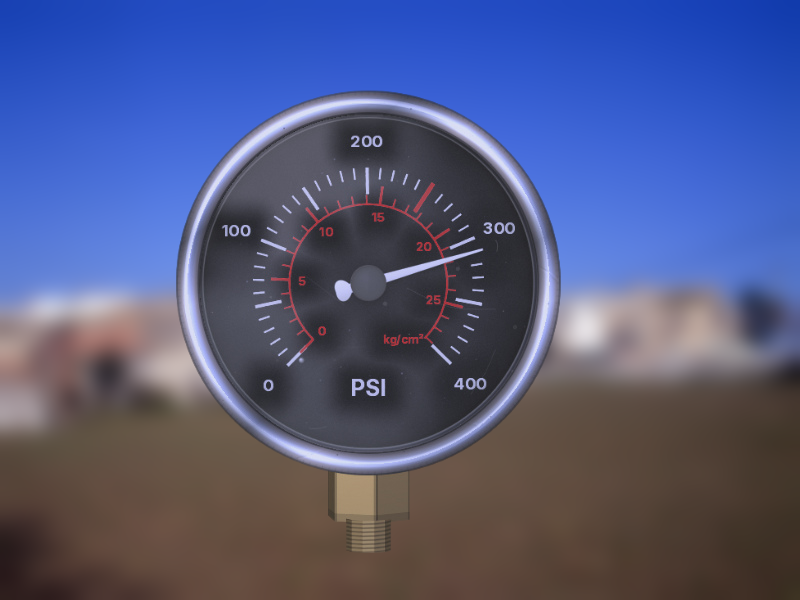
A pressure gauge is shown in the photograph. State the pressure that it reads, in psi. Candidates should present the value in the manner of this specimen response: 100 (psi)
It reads 310 (psi)
